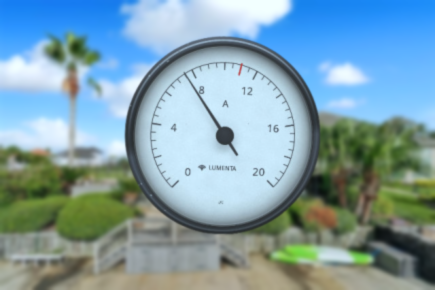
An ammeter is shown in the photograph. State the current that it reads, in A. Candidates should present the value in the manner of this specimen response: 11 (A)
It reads 7.5 (A)
